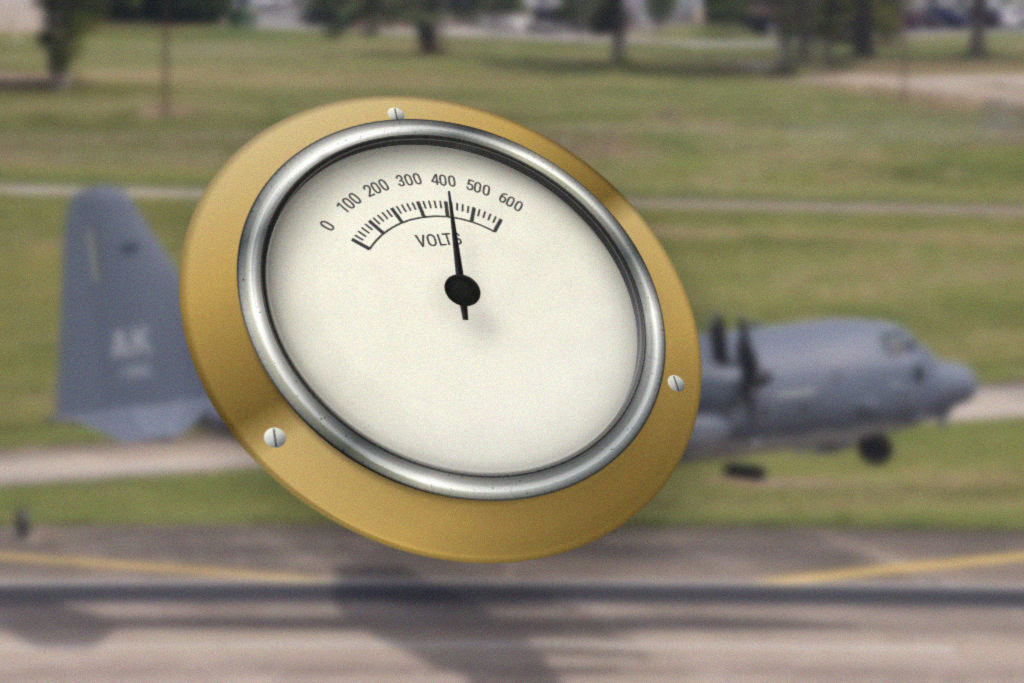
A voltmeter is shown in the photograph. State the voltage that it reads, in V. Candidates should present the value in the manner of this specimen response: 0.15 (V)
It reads 400 (V)
